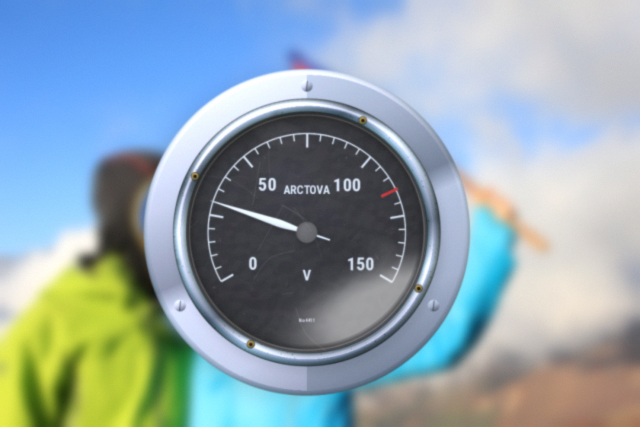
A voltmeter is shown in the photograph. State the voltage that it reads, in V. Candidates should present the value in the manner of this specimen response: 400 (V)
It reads 30 (V)
